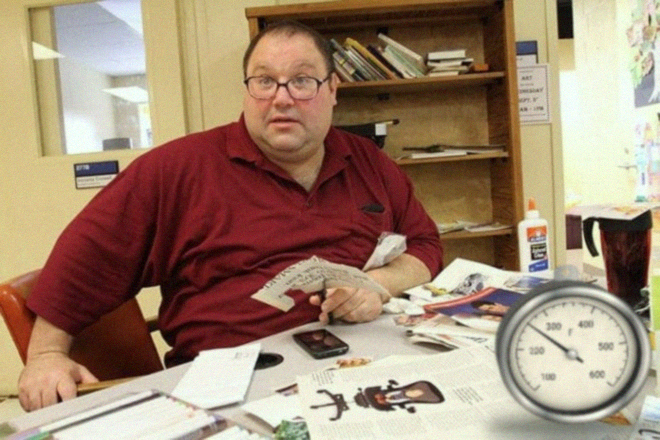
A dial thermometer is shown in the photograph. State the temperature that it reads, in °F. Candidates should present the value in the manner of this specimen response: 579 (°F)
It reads 260 (°F)
